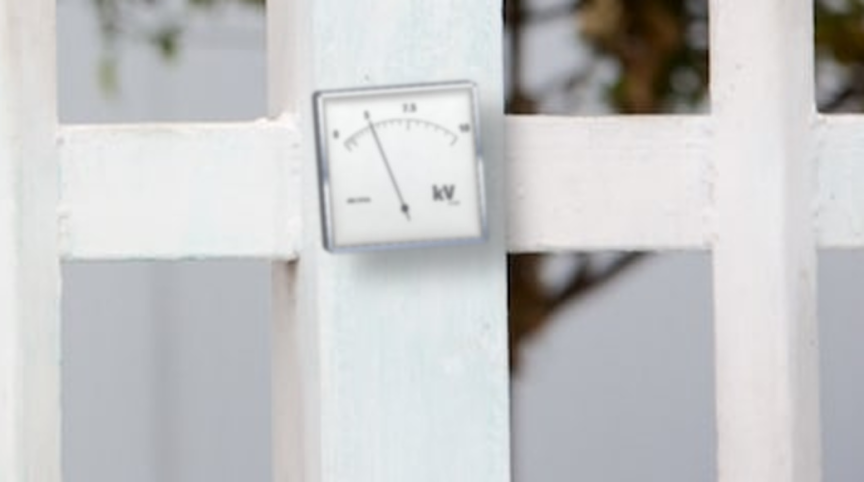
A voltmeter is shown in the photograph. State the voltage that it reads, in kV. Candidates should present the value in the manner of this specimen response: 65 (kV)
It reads 5 (kV)
